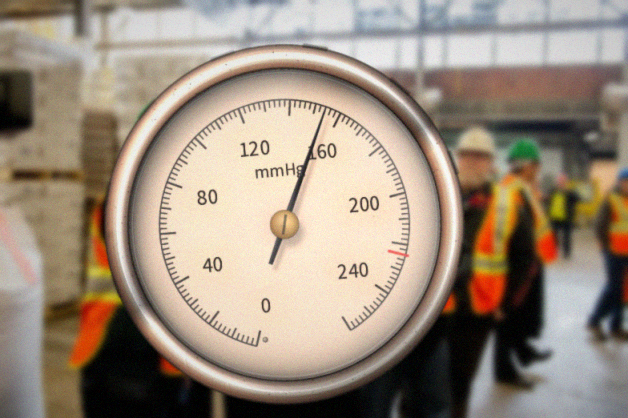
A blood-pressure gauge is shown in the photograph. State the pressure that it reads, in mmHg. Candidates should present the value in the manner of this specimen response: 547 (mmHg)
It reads 154 (mmHg)
